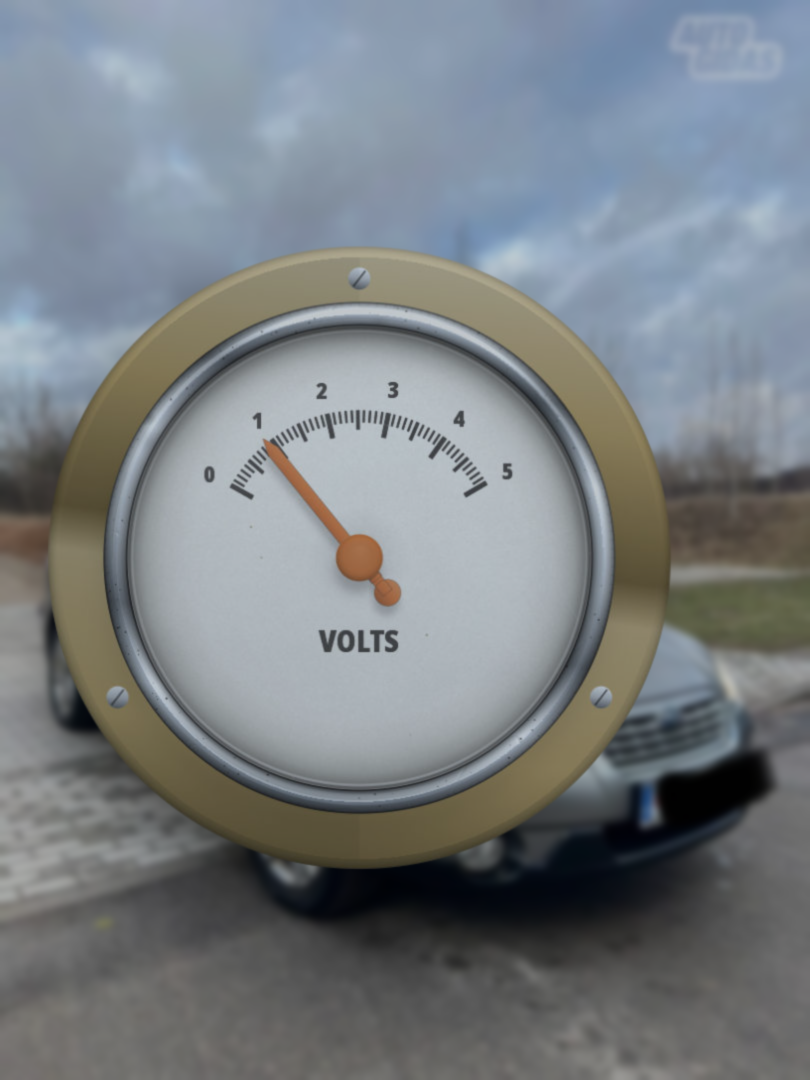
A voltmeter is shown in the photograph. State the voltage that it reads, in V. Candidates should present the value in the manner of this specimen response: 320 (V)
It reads 0.9 (V)
